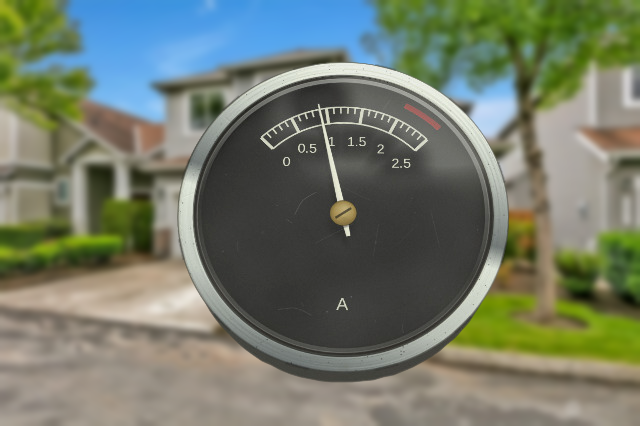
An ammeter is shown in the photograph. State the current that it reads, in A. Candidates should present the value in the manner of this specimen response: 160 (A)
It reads 0.9 (A)
